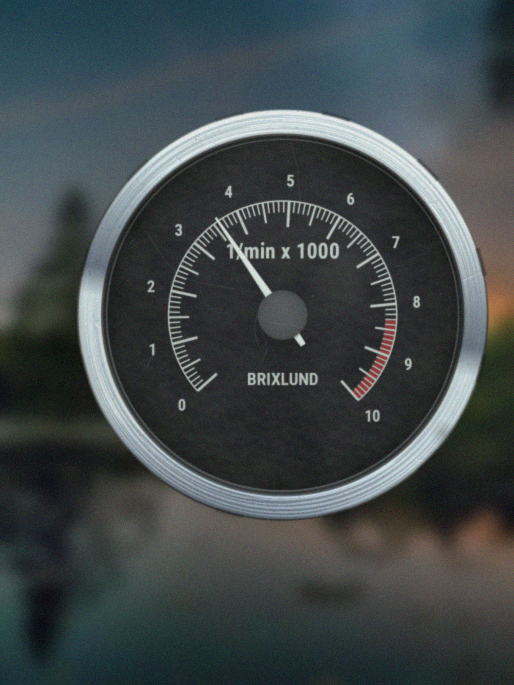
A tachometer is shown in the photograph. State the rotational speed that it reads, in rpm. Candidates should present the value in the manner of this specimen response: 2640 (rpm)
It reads 3600 (rpm)
